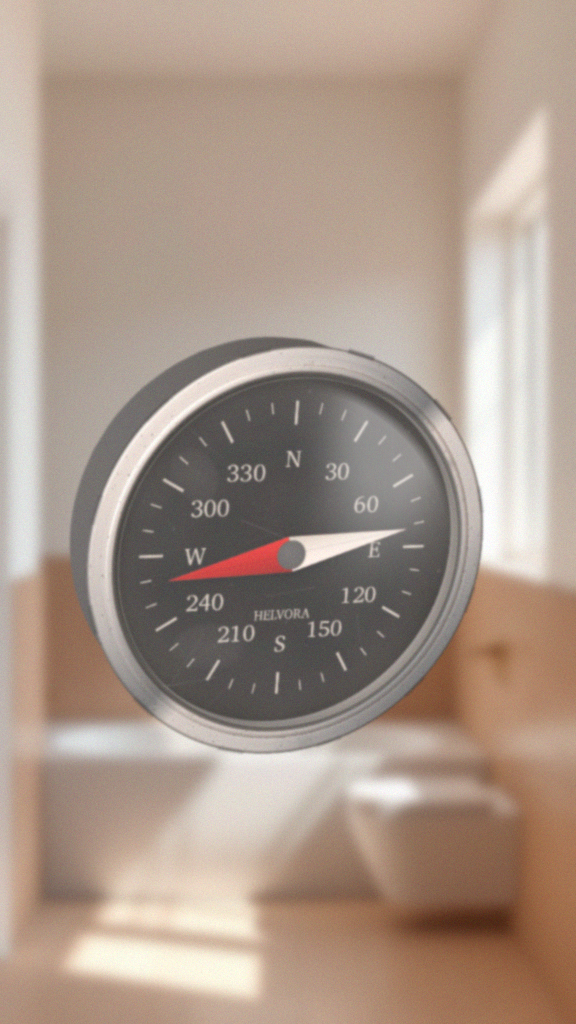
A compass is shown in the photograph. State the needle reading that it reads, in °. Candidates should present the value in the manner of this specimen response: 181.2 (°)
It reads 260 (°)
